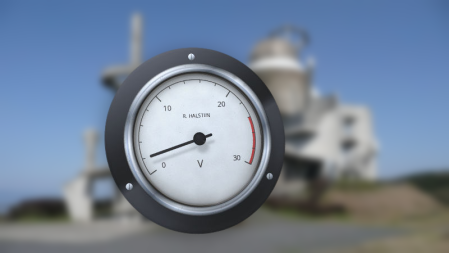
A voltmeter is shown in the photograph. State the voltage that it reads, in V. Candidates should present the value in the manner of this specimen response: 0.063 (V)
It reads 2 (V)
